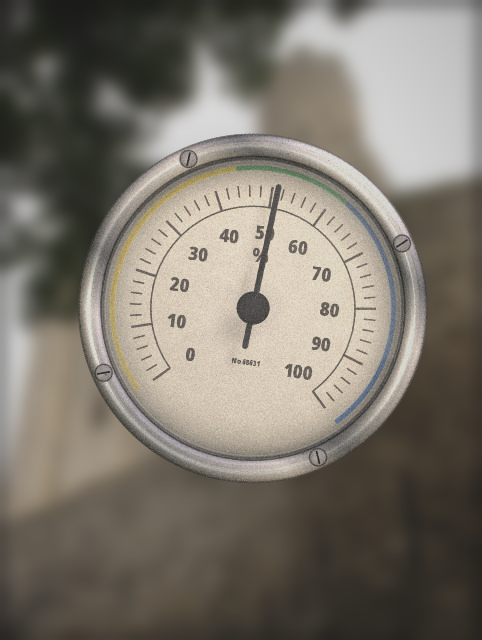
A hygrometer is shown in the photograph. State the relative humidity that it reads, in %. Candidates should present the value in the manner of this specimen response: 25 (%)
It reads 51 (%)
